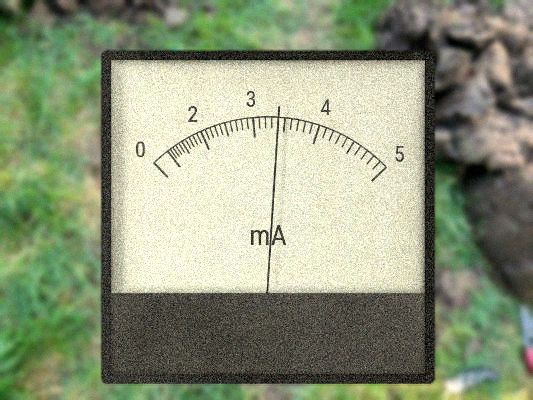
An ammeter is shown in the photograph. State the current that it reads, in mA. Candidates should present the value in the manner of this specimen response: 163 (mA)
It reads 3.4 (mA)
